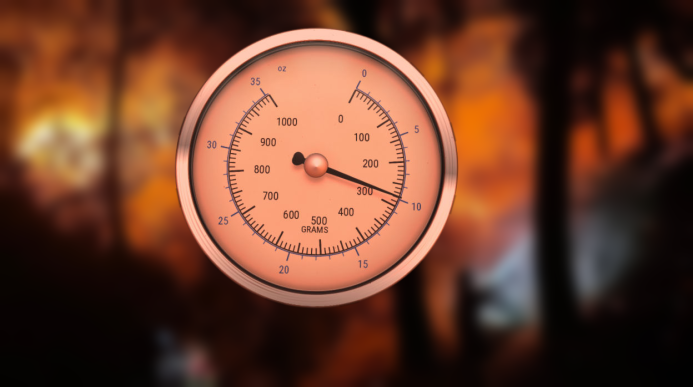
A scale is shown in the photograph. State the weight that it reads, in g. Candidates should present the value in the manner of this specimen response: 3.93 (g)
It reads 280 (g)
